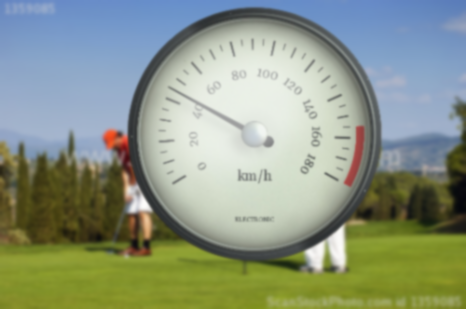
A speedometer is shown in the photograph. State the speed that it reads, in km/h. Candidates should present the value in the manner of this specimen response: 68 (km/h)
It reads 45 (km/h)
